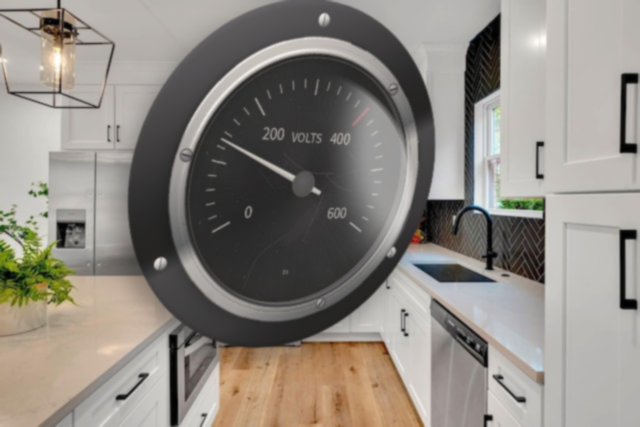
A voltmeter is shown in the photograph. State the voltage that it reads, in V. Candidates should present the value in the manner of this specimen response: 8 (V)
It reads 130 (V)
